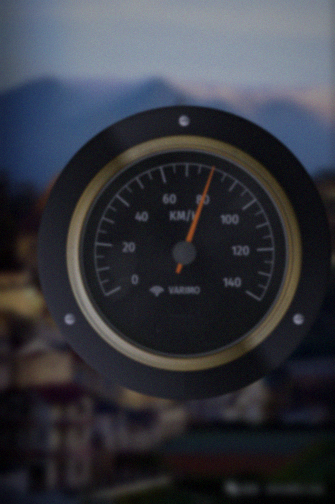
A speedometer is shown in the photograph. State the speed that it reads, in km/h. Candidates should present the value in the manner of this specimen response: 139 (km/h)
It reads 80 (km/h)
